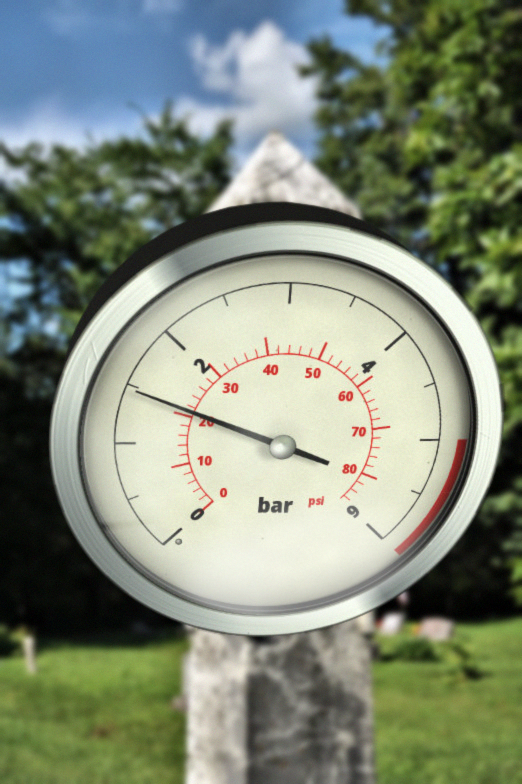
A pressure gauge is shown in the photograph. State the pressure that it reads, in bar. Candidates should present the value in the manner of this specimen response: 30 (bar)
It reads 1.5 (bar)
